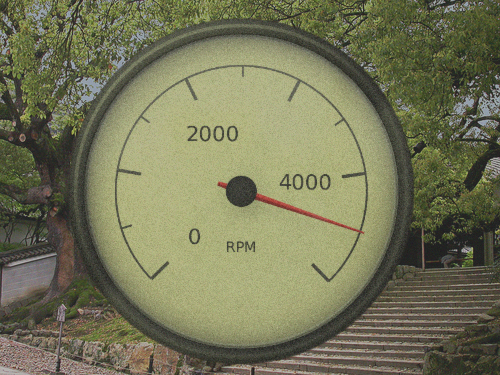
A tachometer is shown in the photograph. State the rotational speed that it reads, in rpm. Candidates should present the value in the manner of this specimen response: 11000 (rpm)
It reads 4500 (rpm)
